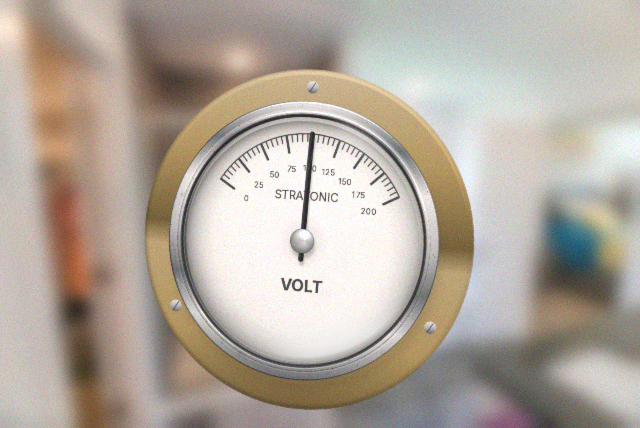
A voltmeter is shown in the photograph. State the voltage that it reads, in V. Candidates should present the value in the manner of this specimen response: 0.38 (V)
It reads 100 (V)
